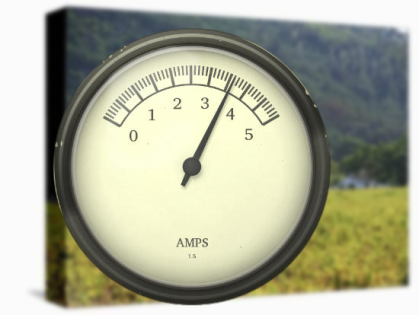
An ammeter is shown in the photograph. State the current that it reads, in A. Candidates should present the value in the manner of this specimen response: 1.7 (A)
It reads 3.6 (A)
